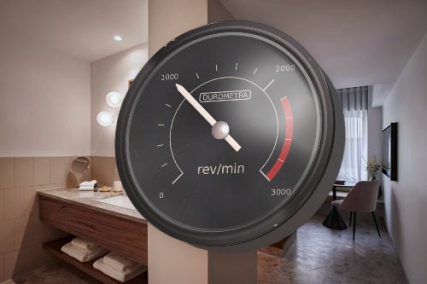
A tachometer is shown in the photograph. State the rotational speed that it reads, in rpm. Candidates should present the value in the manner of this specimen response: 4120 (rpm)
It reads 1000 (rpm)
